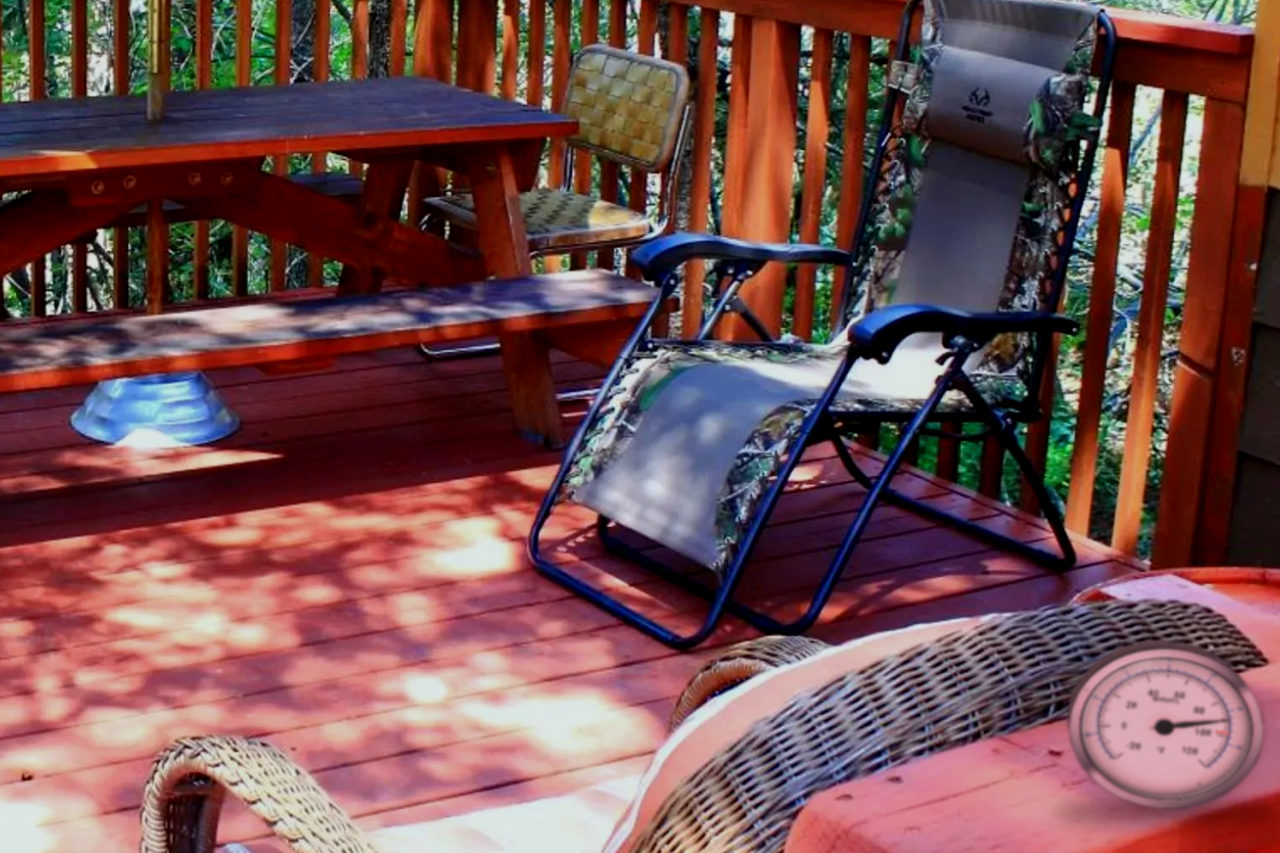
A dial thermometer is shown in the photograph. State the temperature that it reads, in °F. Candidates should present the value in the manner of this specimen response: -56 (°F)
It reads 90 (°F)
